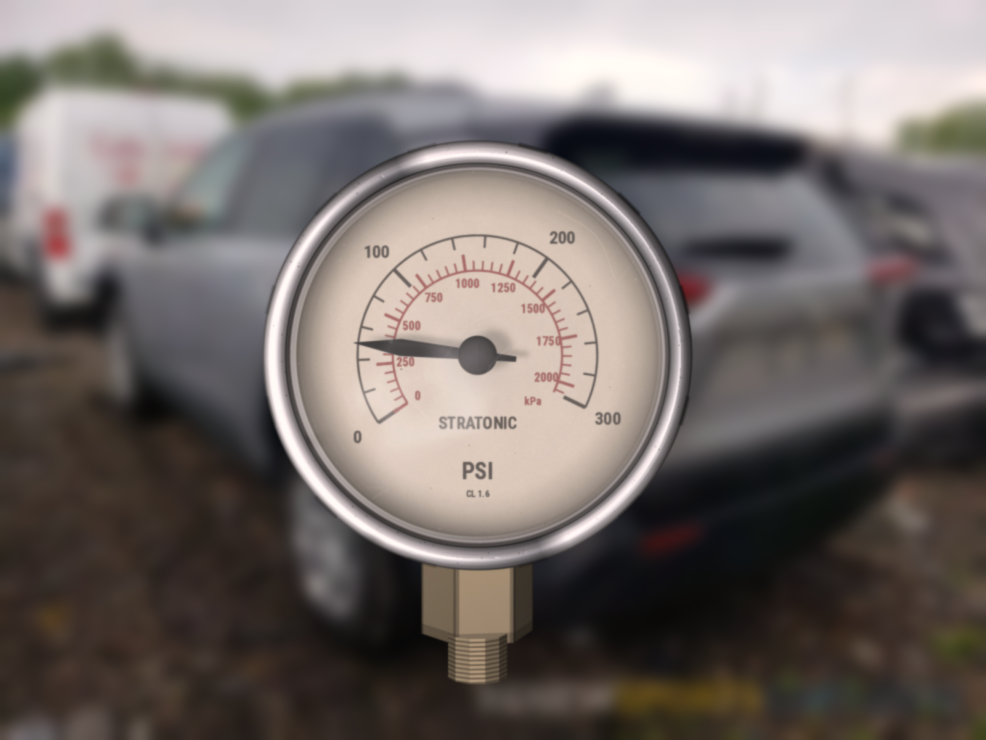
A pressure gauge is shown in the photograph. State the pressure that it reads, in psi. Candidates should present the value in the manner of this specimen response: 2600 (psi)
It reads 50 (psi)
